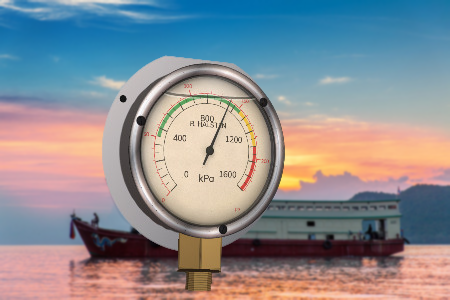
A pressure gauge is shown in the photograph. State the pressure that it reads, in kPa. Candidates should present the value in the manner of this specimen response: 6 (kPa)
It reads 950 (kPa)
